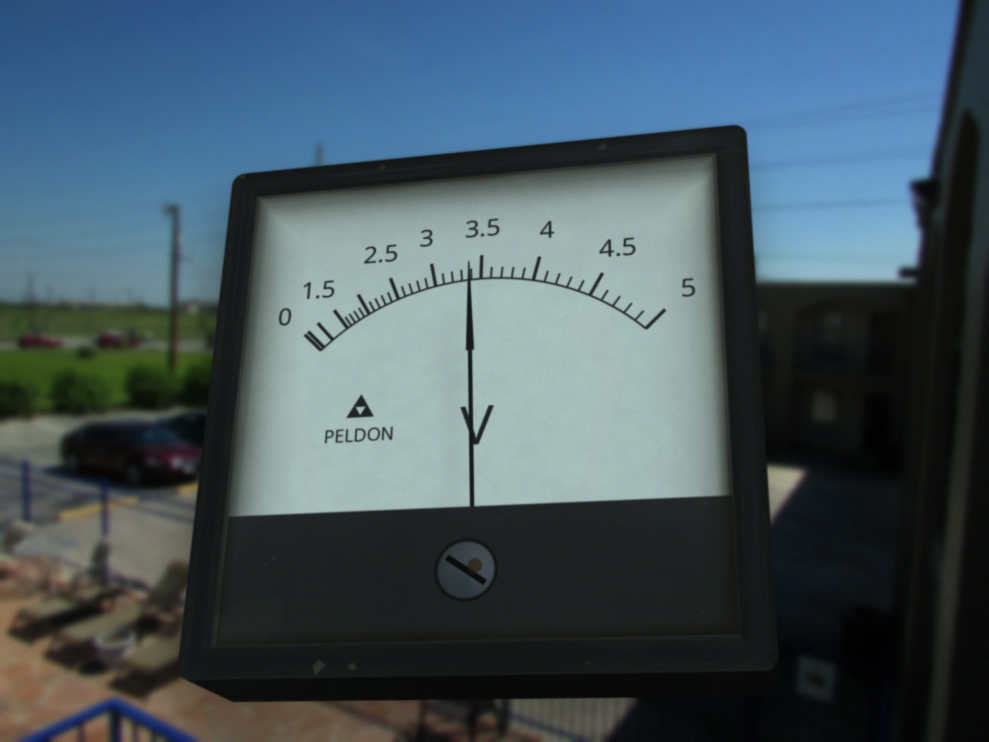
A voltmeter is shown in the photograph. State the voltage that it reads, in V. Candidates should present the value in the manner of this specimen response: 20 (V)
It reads 3.4 (V)
